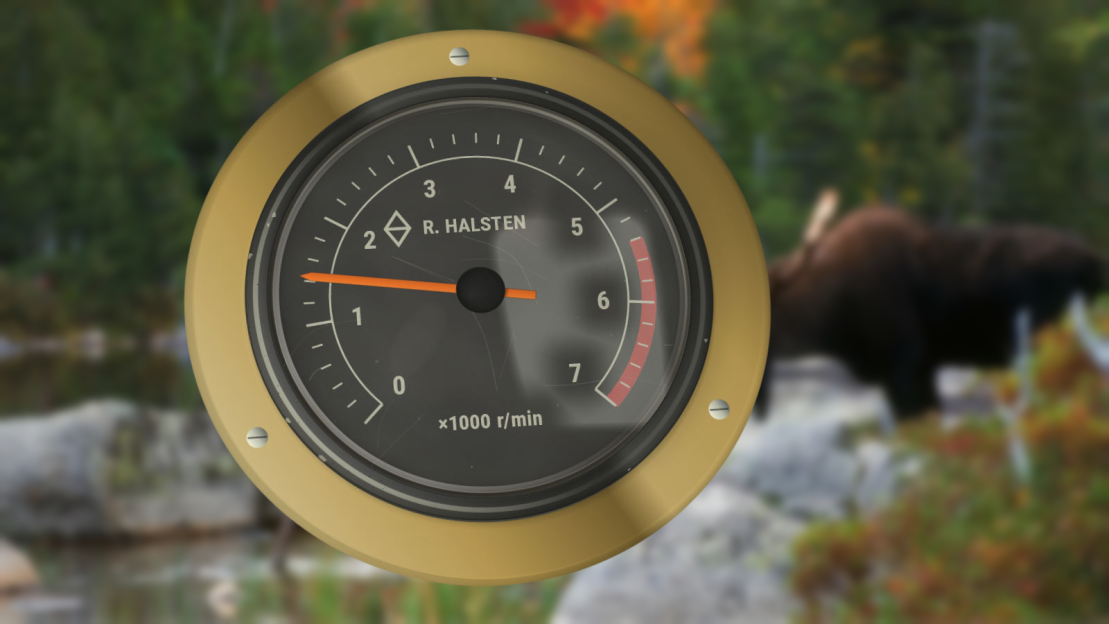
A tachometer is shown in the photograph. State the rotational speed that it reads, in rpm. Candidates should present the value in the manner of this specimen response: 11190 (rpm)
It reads 1400 (rpm)
